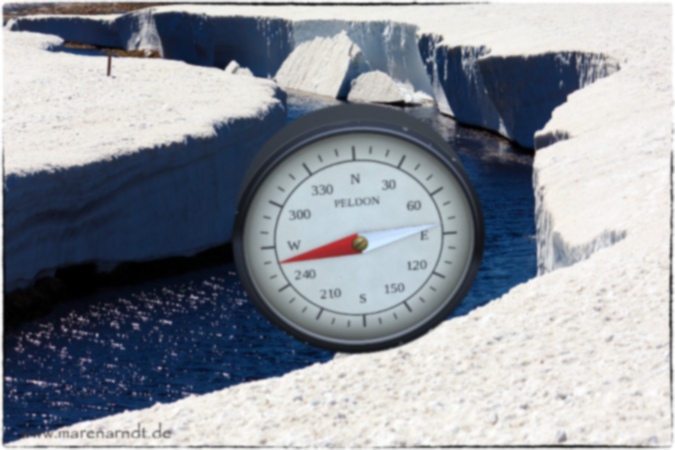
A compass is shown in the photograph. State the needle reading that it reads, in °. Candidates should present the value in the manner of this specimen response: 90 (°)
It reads 260 (°)
